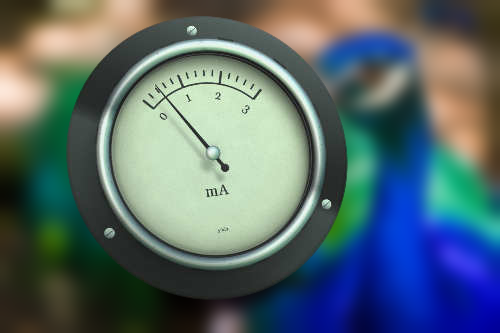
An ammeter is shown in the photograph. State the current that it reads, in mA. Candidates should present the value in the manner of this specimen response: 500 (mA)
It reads 0.4 (mA)
